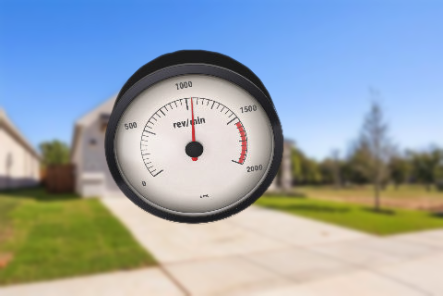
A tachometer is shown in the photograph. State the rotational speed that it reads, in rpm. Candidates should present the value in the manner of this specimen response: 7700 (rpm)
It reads 1050 (rpm)
